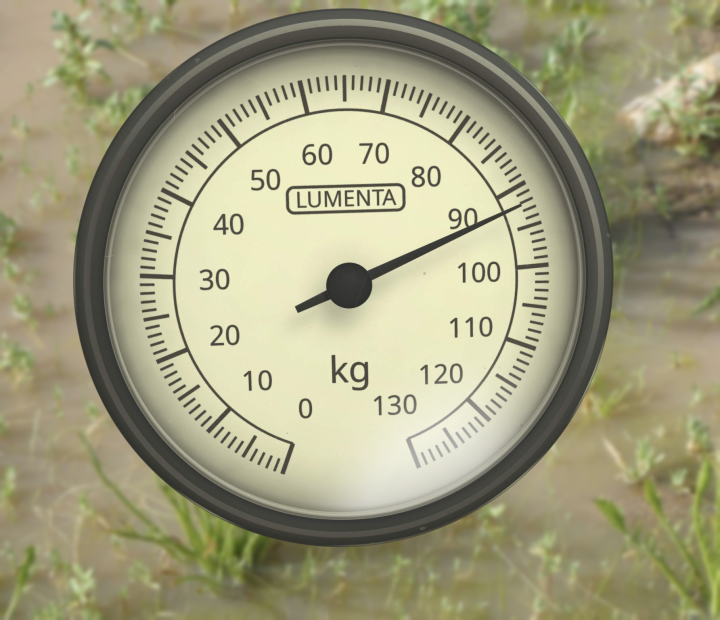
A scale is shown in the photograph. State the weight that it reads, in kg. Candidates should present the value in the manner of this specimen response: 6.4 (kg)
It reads 92 (kg)
